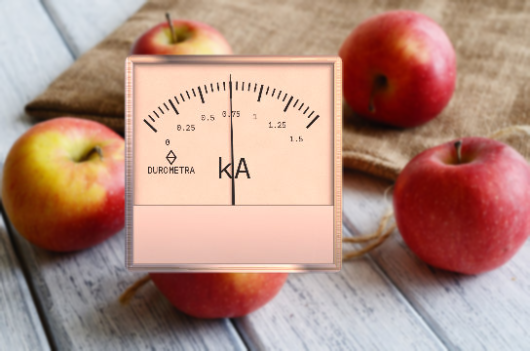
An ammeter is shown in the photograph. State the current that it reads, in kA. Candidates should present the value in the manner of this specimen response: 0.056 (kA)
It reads 0.75 (kA)
